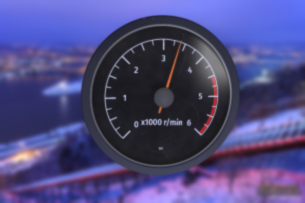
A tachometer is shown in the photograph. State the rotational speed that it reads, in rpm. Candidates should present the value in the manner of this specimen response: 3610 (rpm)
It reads 3375 (rpm)
